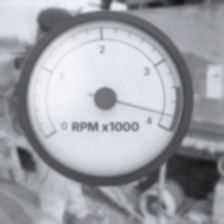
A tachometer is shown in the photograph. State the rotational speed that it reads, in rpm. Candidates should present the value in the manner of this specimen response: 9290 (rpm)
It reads 3800 (rpm)
